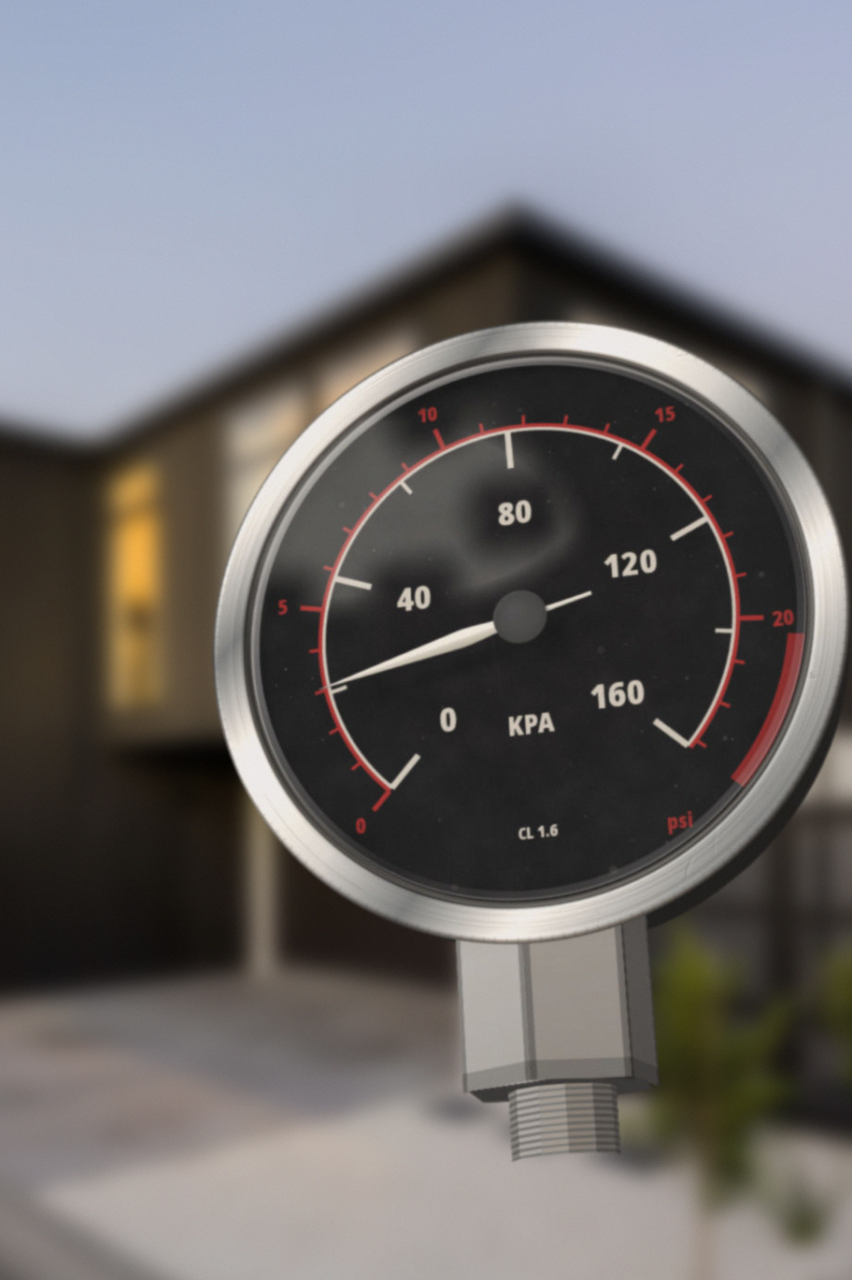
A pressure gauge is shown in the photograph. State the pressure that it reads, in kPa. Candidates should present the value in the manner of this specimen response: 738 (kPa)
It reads 20 (kPa)
